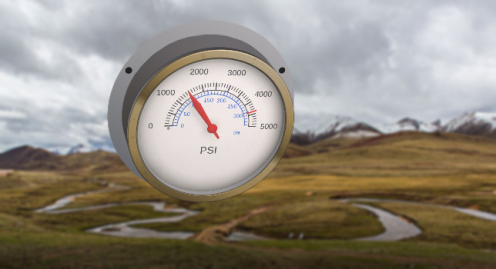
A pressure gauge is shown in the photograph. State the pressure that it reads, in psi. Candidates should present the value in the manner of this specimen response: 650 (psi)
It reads 1500 (psi)
